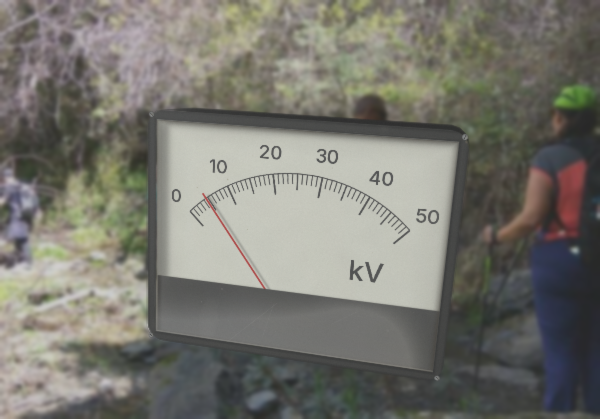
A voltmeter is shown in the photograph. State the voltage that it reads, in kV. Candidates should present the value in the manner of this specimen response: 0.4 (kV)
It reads 5 (kV)
